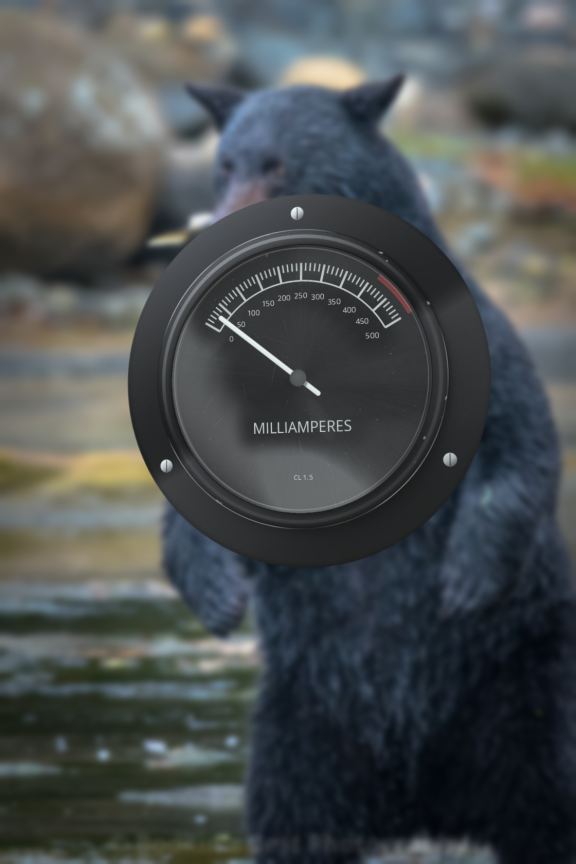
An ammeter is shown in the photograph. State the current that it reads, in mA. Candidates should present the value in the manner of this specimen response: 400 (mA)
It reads 30 (mA)
